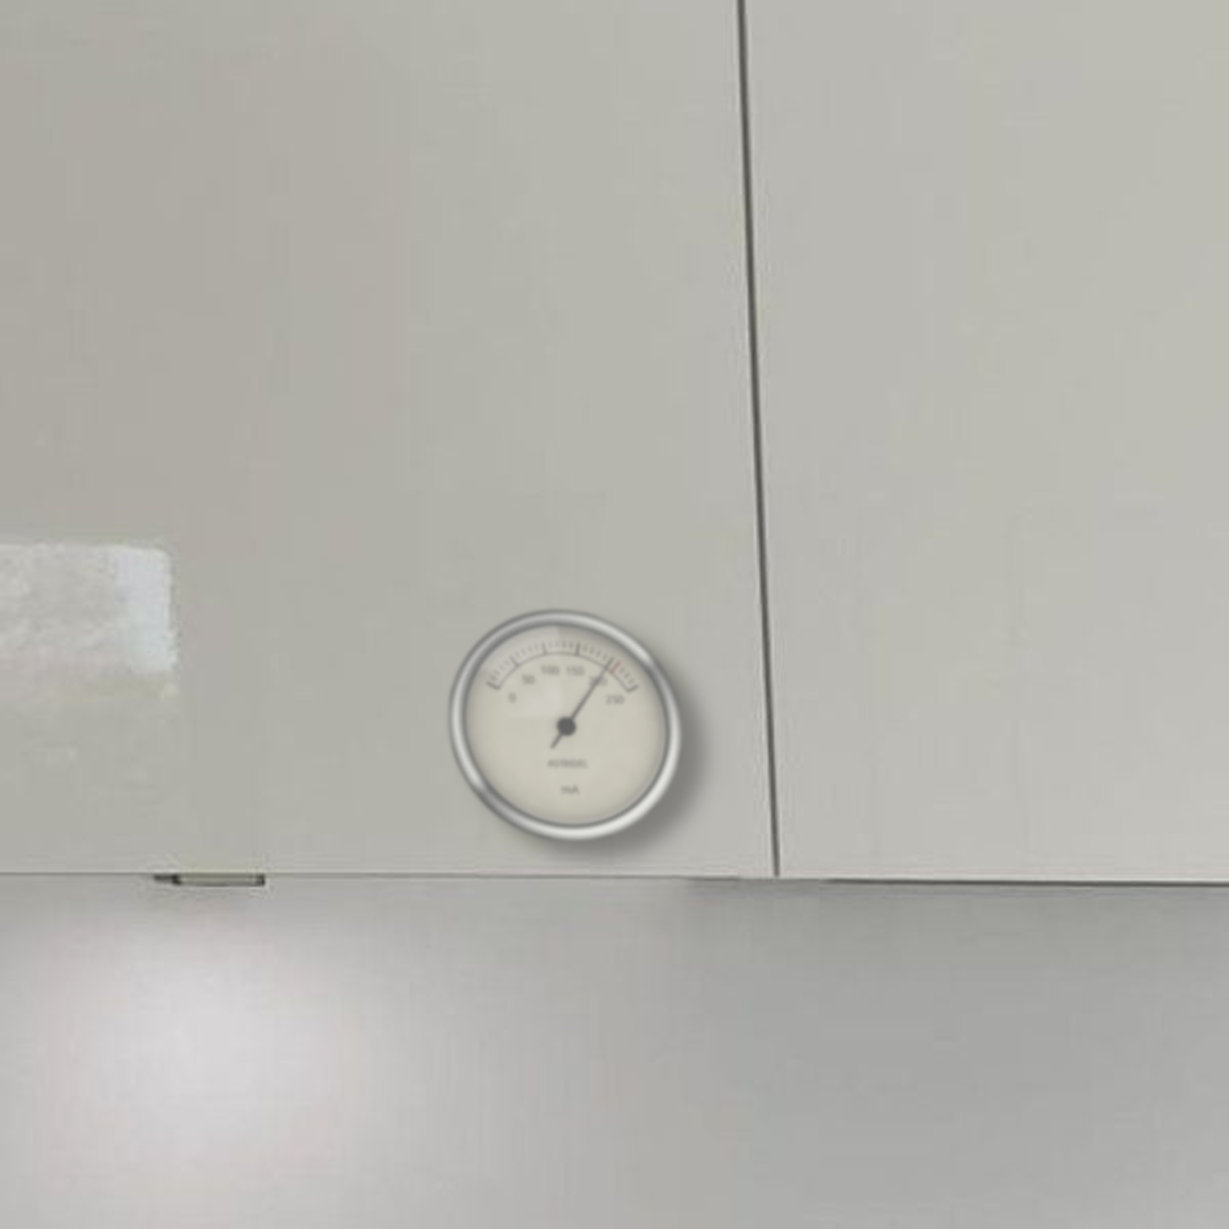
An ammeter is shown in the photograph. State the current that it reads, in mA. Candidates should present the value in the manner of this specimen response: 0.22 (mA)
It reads 200 (mA)
